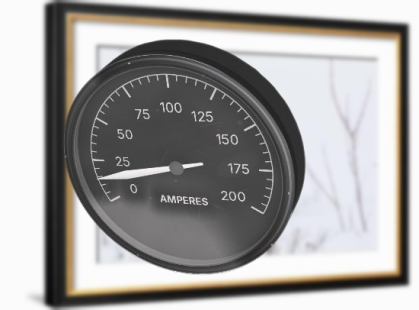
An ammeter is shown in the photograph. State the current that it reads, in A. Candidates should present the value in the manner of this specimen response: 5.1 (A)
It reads 15 (A)
